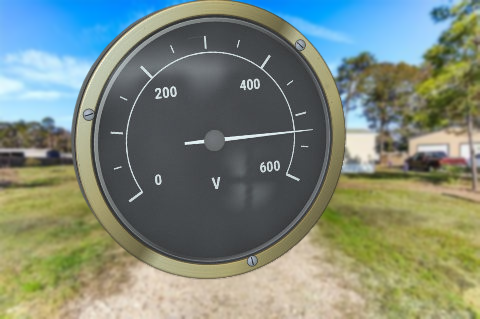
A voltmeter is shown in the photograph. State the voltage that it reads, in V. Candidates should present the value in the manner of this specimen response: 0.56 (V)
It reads 525 (V)
